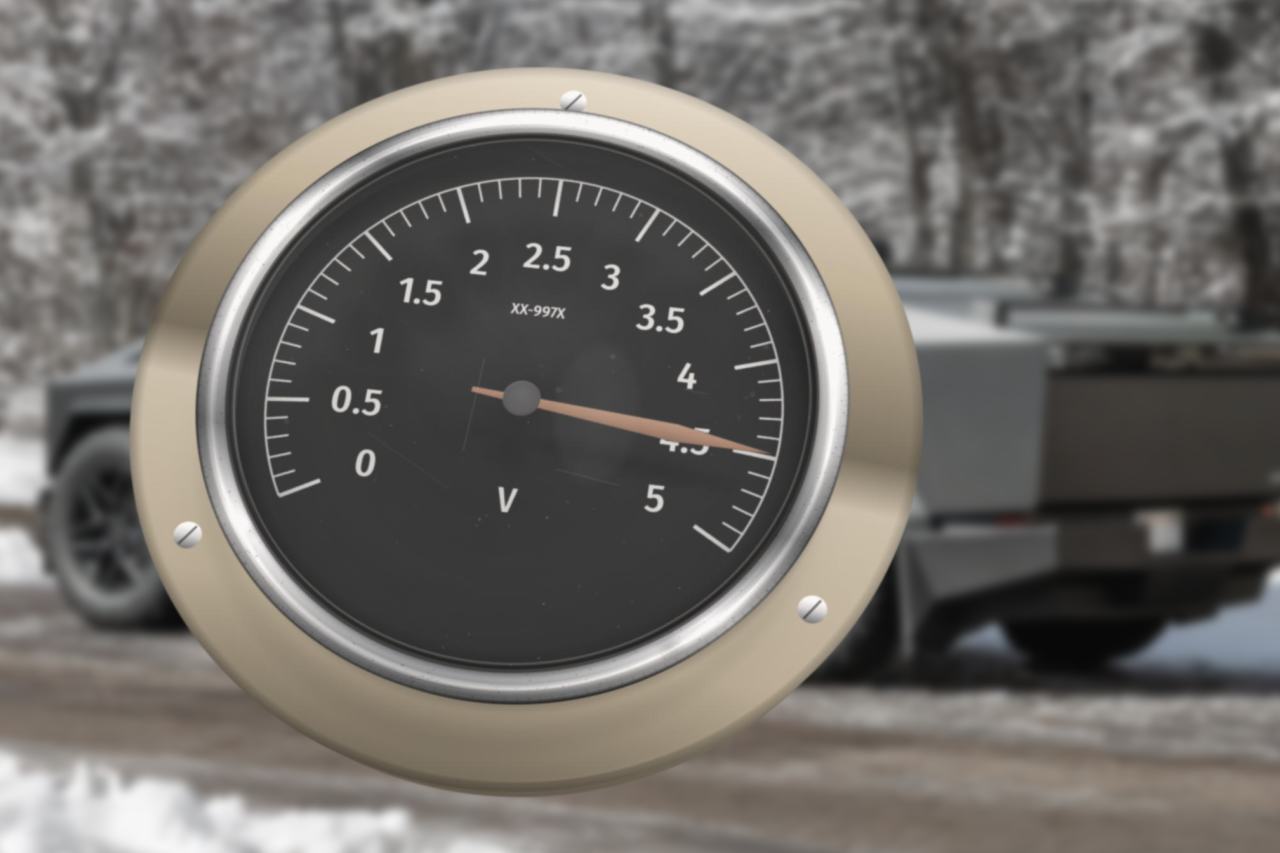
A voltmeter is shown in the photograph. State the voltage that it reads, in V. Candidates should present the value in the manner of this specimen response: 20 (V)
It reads 4.5 (V)
